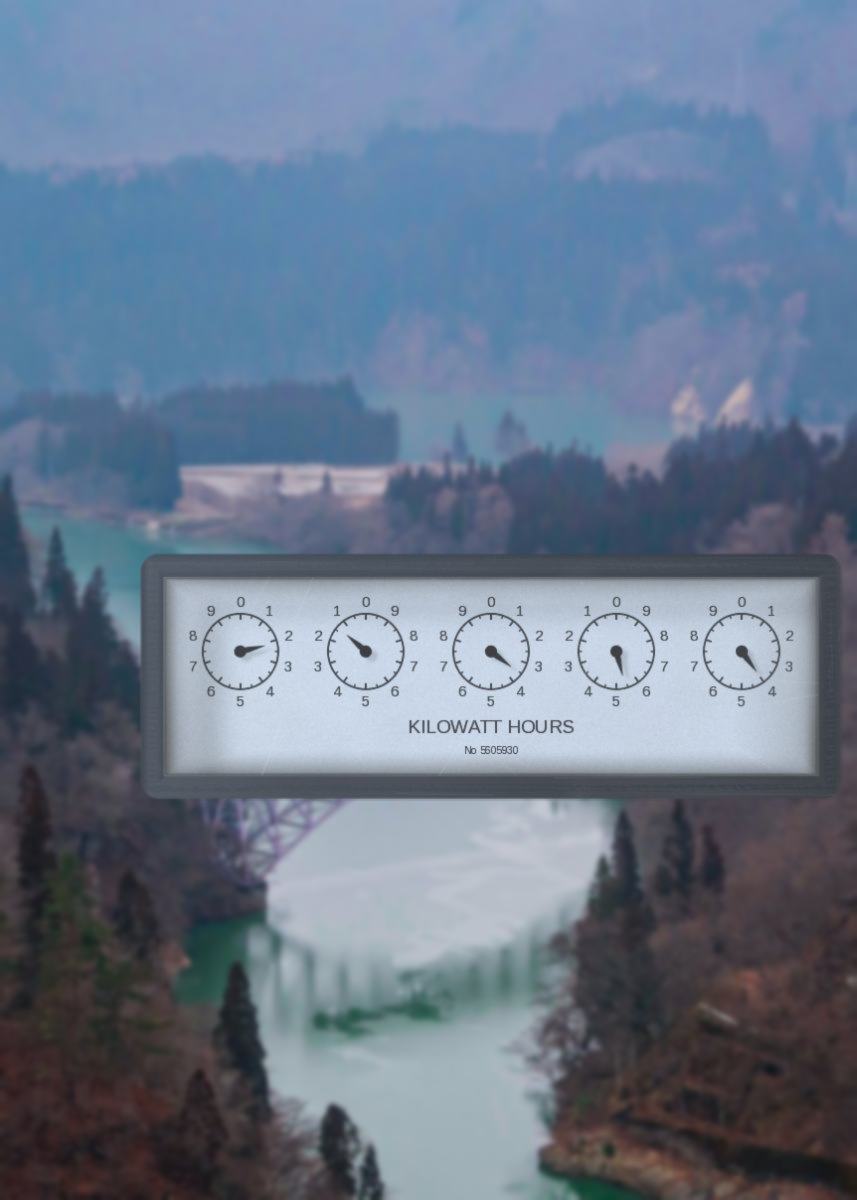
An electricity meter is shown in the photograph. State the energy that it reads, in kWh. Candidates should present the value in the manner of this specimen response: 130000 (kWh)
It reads 21354 (kWh)
